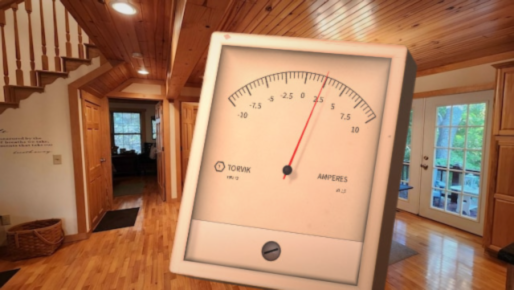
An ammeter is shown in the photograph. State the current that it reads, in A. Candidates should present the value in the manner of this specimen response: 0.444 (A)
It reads 2.5 (A)
